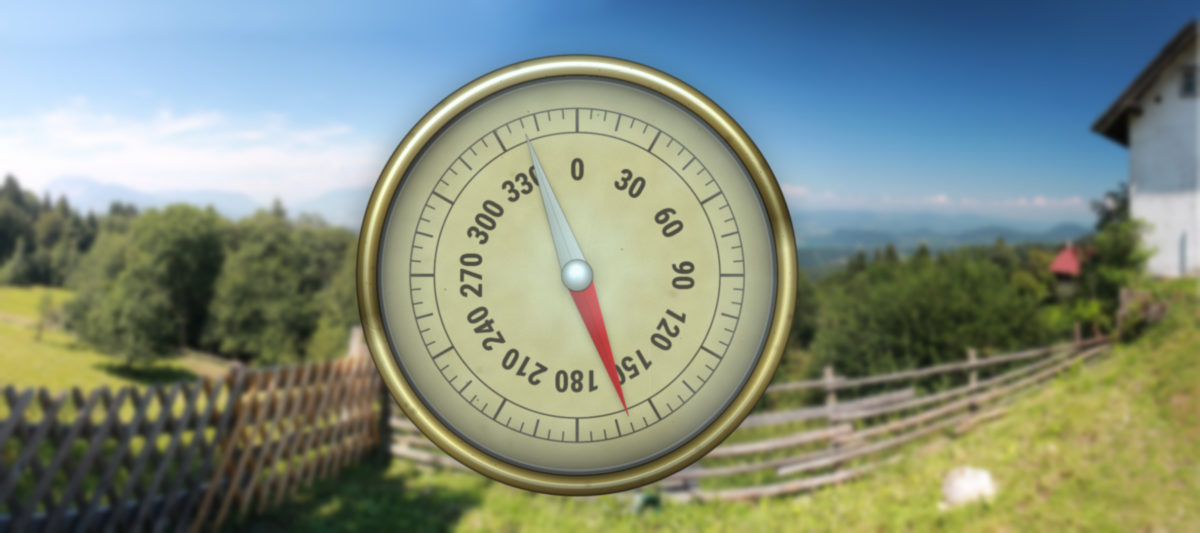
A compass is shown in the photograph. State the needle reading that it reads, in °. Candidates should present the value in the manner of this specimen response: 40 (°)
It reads 160 (°)
